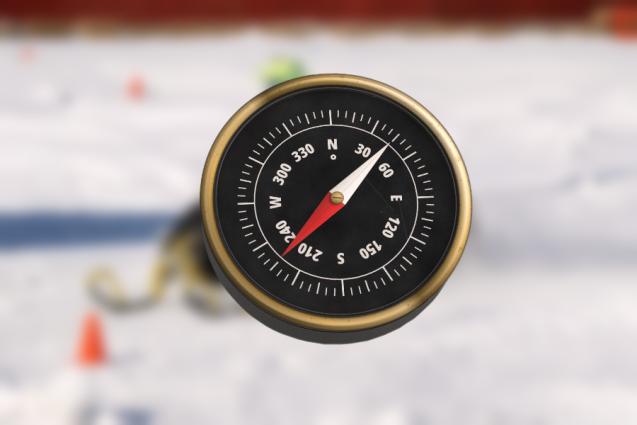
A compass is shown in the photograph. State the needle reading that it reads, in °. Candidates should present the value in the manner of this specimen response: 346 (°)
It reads 225 (°)
